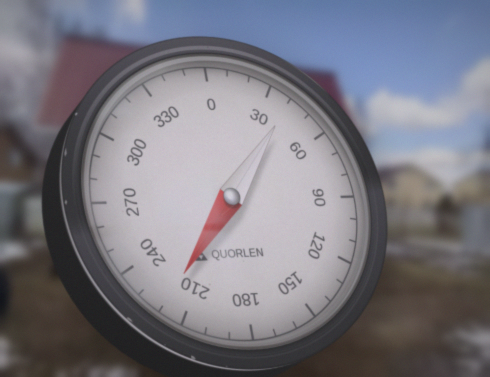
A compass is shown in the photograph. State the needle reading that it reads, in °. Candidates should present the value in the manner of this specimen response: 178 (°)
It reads 220 (°)
